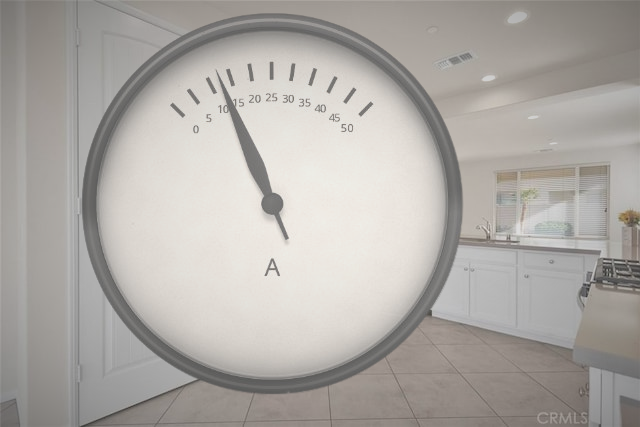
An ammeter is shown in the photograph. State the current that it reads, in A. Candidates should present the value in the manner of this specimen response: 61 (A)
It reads 12.5 (A)
